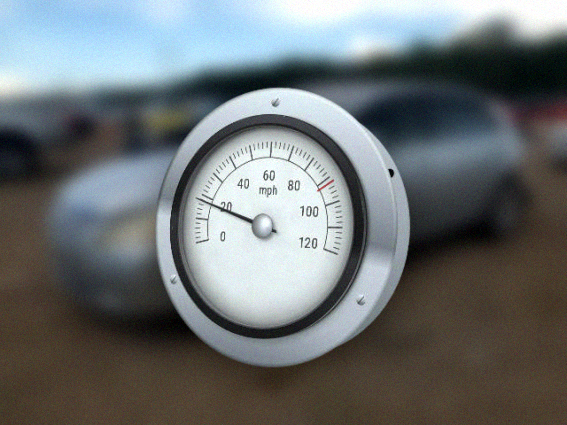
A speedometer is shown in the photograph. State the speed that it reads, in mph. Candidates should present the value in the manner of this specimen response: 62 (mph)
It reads 18 (mph)
